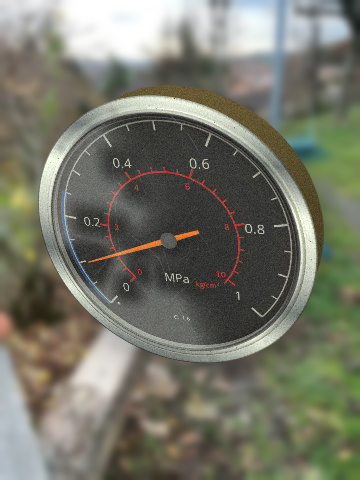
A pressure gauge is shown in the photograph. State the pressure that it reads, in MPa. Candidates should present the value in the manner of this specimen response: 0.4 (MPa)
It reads 0.1 (MPa)
